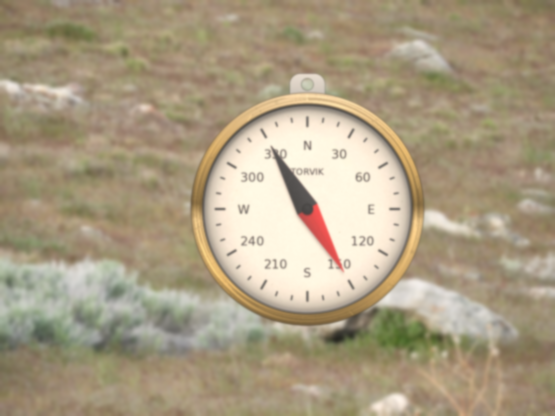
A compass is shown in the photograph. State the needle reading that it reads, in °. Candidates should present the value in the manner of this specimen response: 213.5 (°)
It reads 150 (°)
